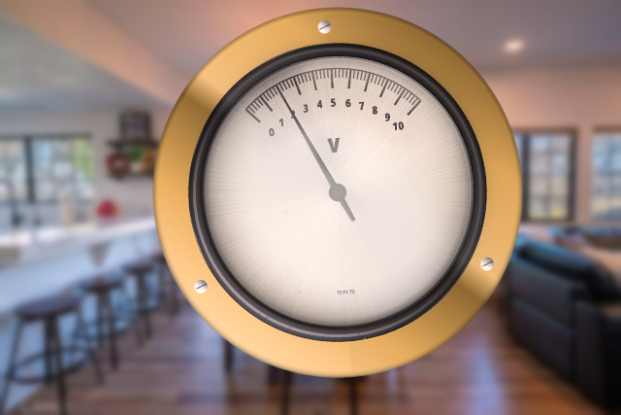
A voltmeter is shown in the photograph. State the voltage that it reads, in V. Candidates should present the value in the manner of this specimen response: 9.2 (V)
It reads 2 (V)
